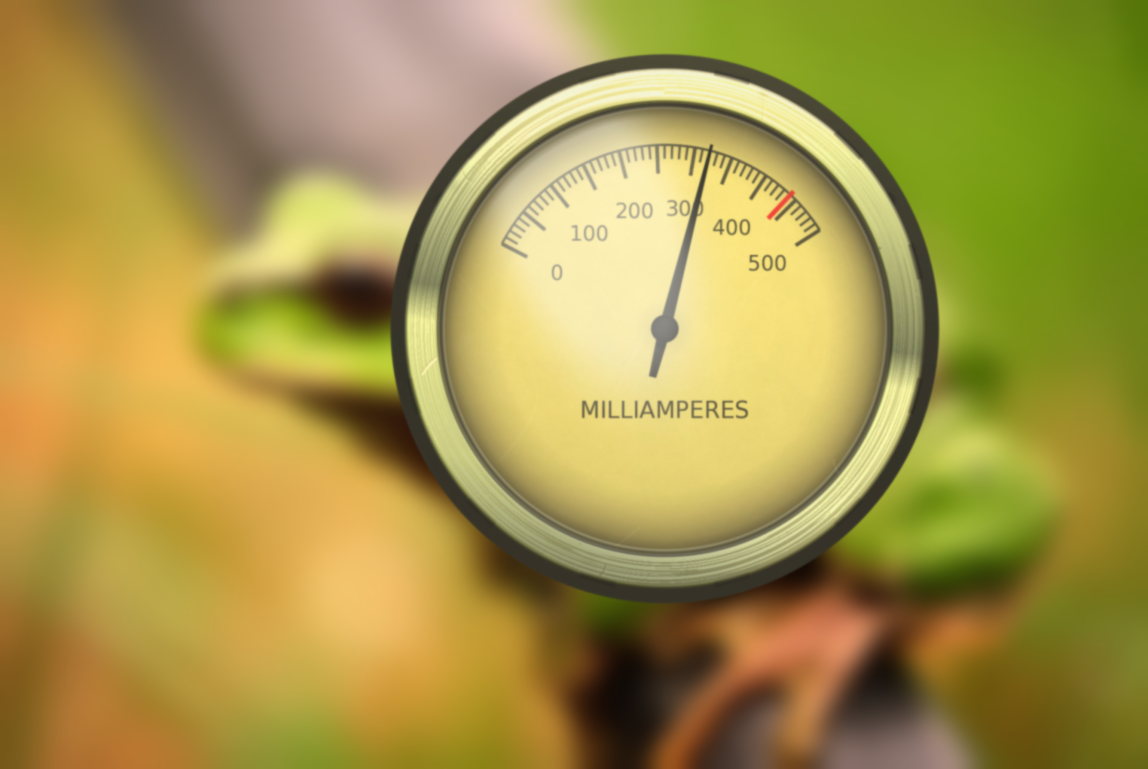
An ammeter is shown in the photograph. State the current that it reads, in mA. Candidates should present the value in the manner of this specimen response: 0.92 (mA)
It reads 320 (mA)
